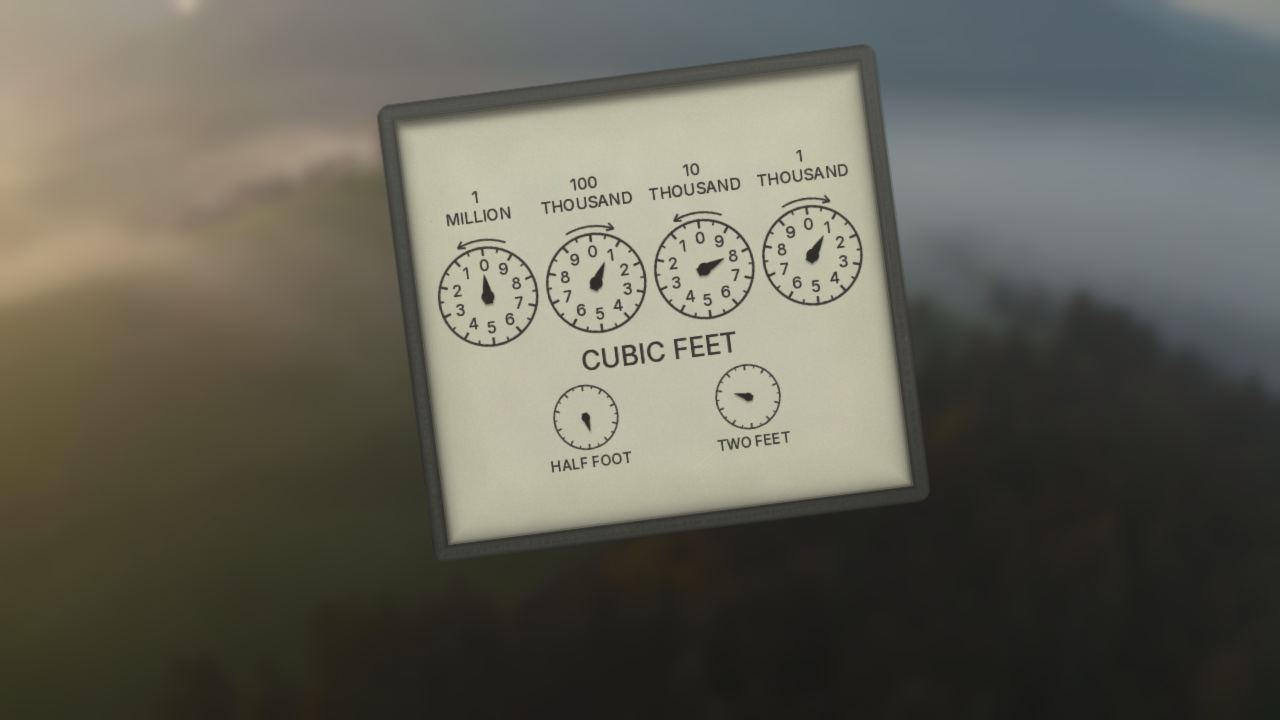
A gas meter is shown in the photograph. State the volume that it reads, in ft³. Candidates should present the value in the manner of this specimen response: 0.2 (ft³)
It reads 8100 (ft³)
